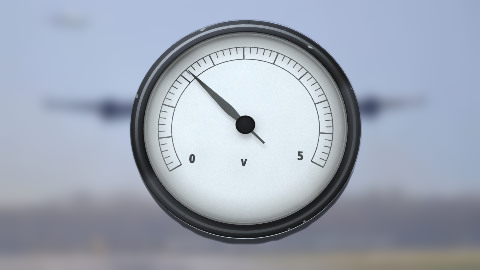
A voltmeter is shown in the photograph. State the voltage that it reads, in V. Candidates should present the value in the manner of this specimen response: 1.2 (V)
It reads 1.6 (V)
